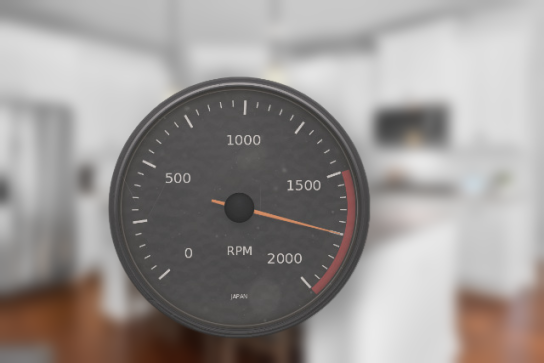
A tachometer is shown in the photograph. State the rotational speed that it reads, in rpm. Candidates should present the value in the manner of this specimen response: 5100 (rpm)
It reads 1750 (rpm)
